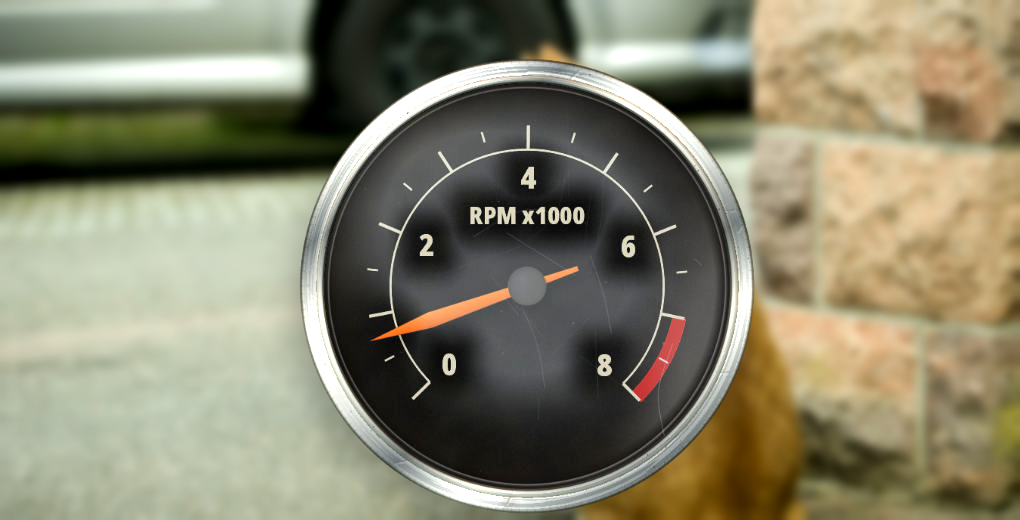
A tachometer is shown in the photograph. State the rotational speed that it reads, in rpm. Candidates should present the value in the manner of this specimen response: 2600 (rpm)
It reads 750 (rpm)
